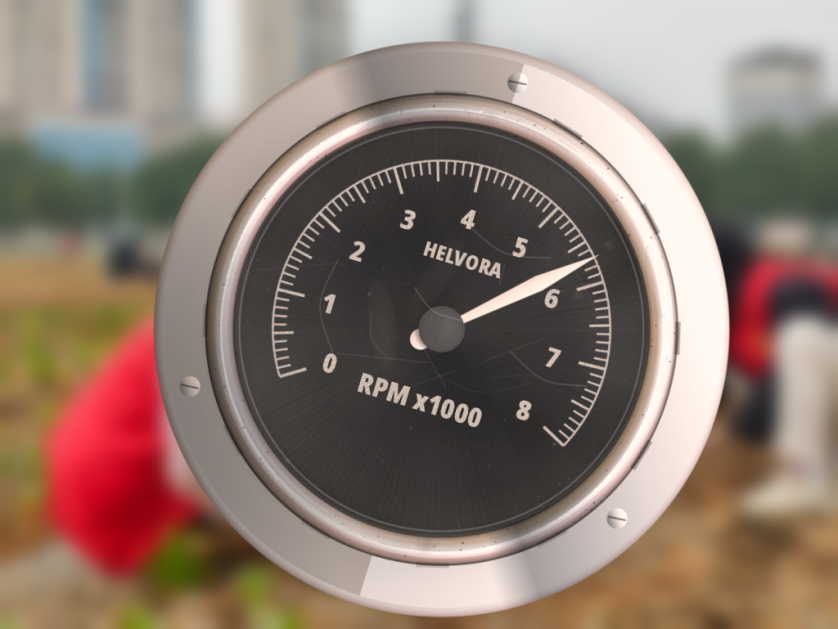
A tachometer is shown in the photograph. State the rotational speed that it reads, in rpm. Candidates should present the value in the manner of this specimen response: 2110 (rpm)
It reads 5700 (rpm)
